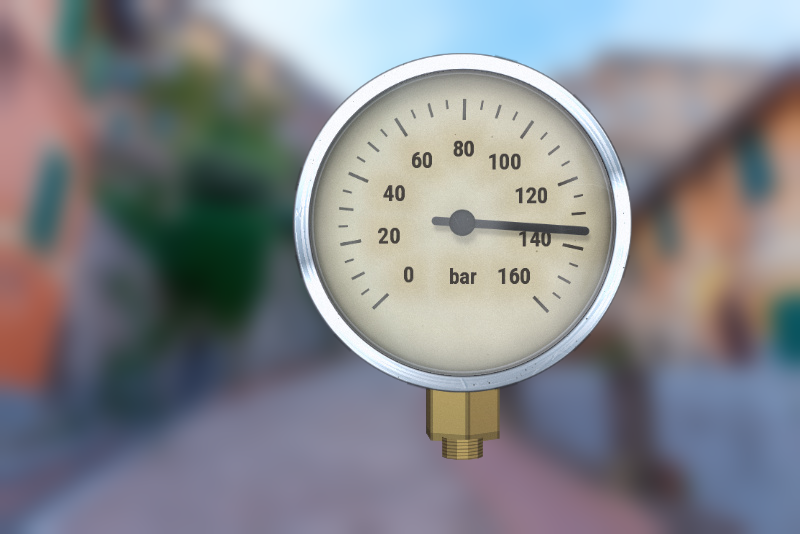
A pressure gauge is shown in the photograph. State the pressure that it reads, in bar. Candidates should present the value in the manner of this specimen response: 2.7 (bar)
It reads 135 (bar)
